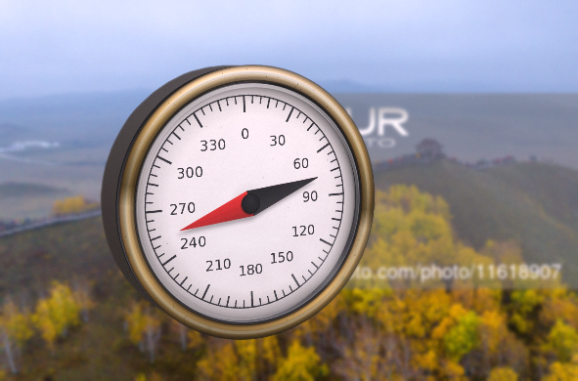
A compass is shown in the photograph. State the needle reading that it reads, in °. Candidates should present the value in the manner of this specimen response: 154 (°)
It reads 255 (°)
